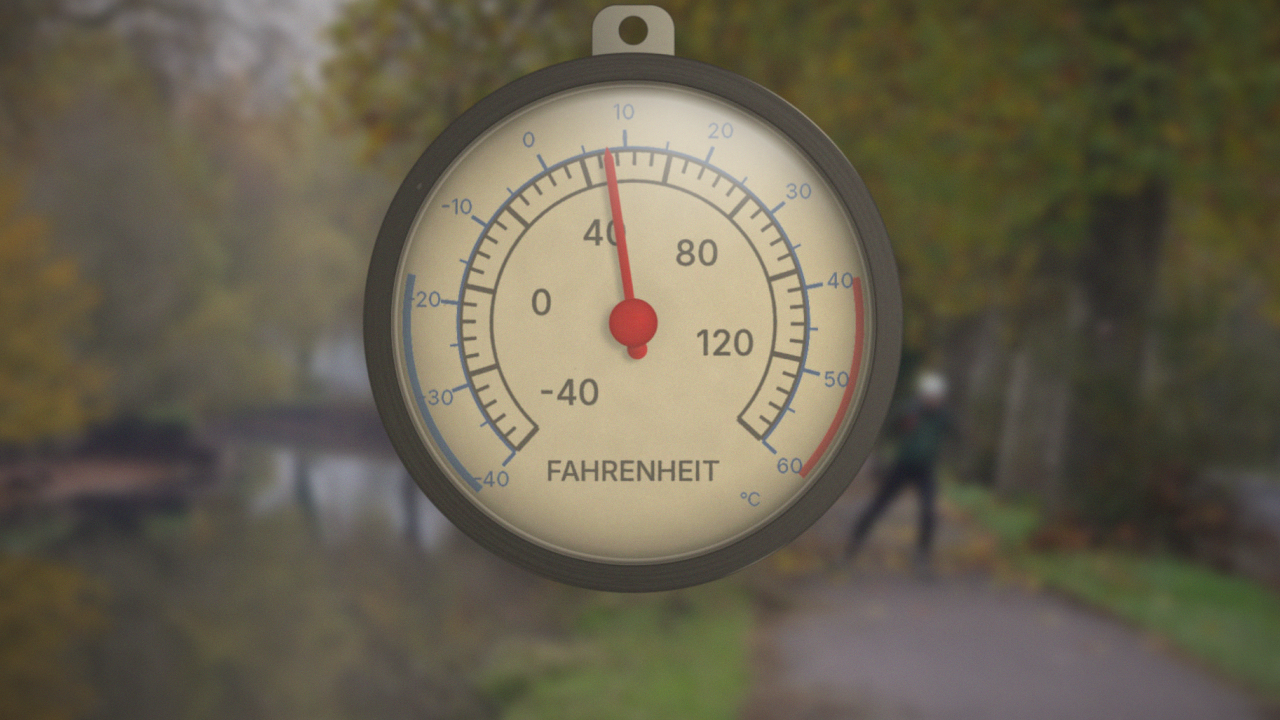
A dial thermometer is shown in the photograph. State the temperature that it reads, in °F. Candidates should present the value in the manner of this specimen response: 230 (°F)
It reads 46 (°F)
